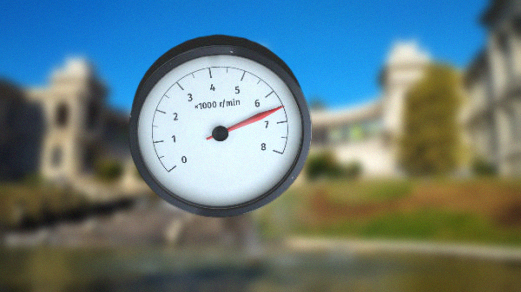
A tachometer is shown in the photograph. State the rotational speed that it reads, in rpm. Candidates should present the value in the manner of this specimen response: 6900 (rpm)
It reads 6500 (rpm)
